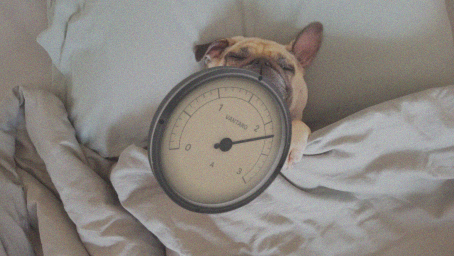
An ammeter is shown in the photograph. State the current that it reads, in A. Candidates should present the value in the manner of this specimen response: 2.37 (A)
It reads 2.2 (A)
